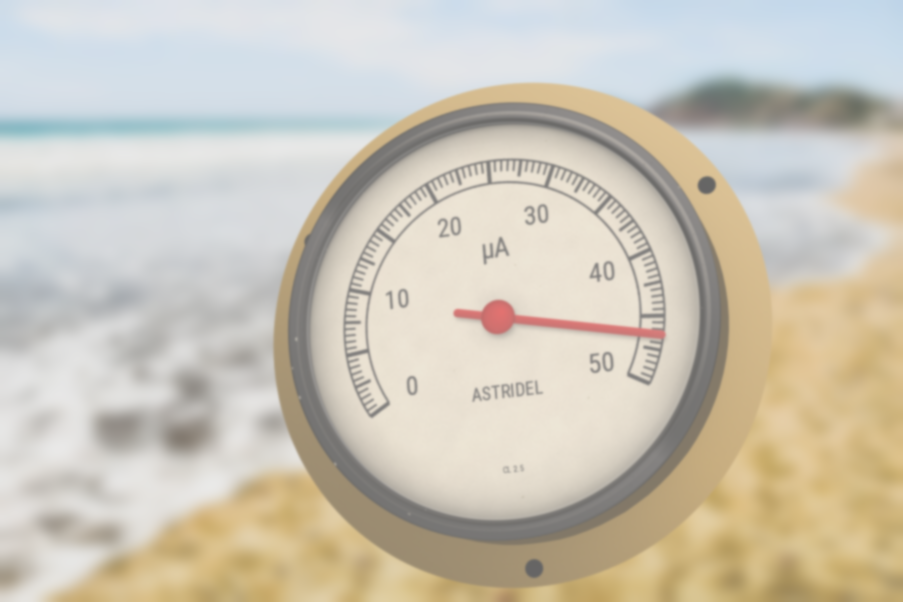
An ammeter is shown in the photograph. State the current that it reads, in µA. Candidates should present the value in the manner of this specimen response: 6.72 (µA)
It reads 46.5 (µA)
